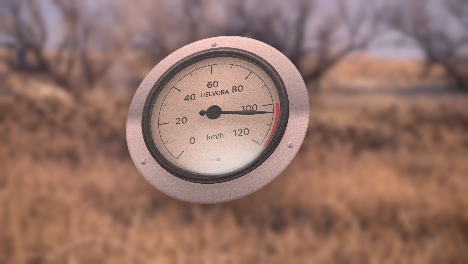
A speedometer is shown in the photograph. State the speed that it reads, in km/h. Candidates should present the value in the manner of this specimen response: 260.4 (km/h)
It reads 105 (km/h)
